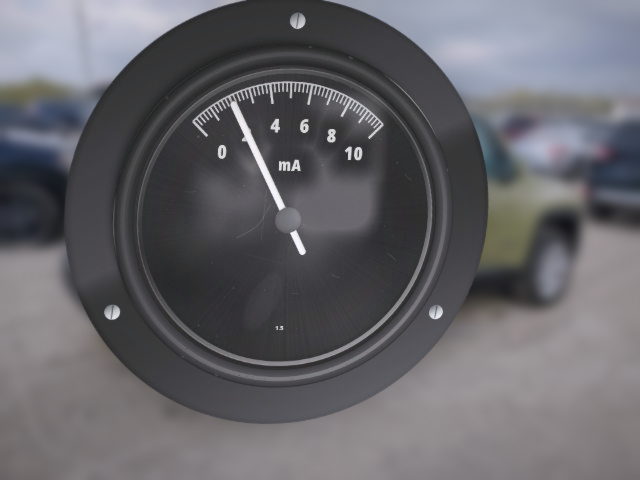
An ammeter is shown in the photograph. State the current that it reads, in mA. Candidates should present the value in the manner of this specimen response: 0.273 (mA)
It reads 2 (mA)
